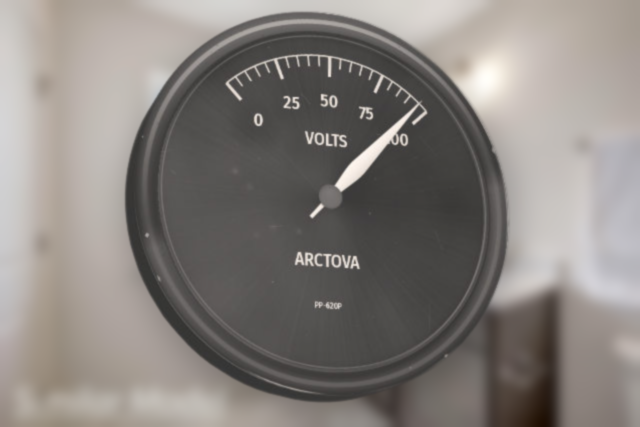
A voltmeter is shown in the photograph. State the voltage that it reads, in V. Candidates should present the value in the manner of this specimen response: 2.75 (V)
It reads 95 (V)
